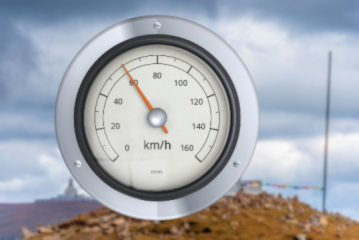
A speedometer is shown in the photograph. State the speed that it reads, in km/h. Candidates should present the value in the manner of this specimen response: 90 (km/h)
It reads 60 (km/h)
